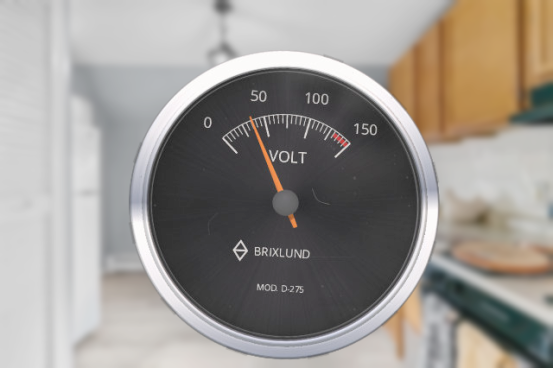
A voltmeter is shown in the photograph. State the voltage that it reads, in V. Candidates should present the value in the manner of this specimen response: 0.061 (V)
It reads 35 (V)
